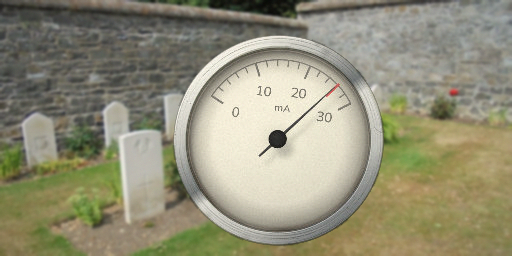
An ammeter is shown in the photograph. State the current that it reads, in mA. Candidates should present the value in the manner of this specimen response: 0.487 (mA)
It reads 26 (mA)
